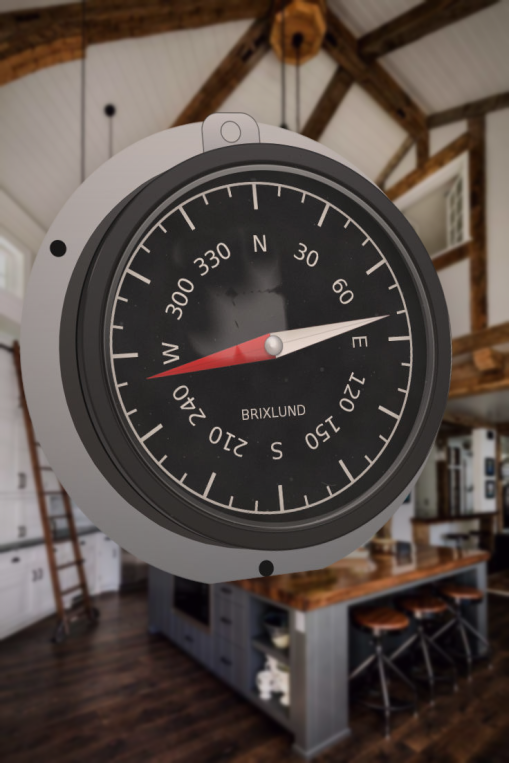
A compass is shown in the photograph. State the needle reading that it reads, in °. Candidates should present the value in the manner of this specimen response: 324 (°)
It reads 260 (°)
